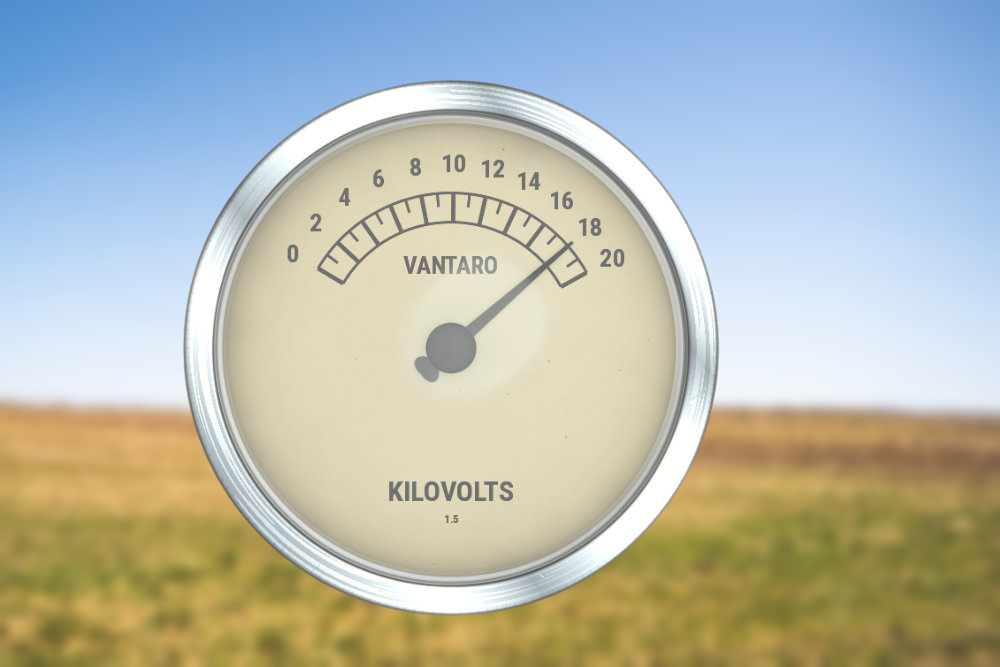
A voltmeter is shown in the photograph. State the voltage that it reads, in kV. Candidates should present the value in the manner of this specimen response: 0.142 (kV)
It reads 18 (kV)
